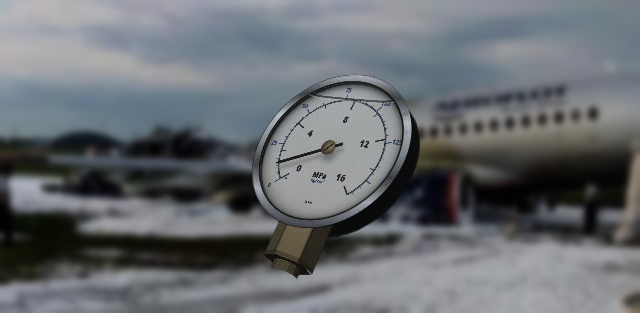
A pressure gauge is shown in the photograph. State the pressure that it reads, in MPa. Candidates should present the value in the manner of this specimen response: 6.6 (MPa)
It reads 1 (MPa)
